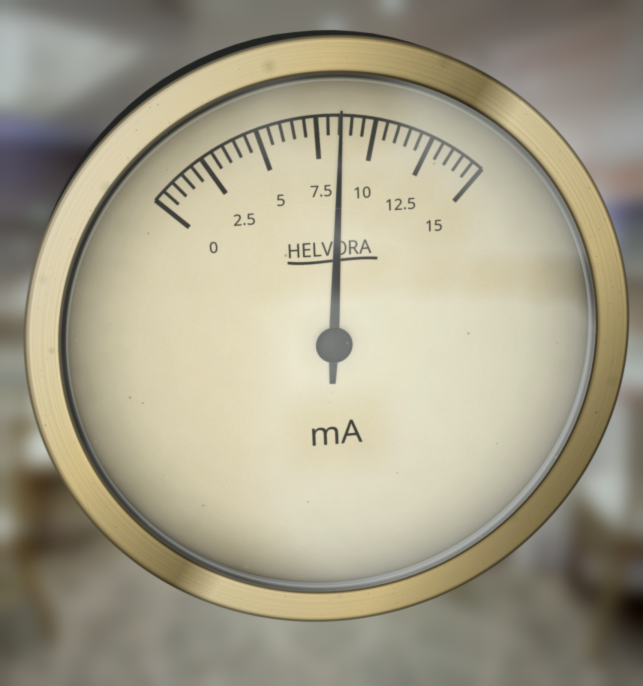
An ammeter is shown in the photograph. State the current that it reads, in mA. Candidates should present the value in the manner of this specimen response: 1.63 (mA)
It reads 8.5 (mA)
